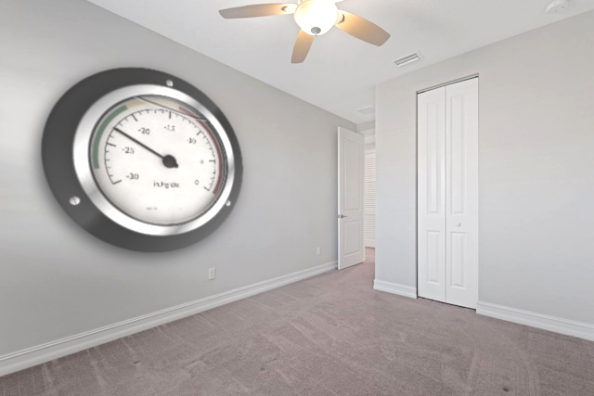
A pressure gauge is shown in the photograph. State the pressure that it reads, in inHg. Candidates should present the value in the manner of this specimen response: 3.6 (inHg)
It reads -23 (inHg)
